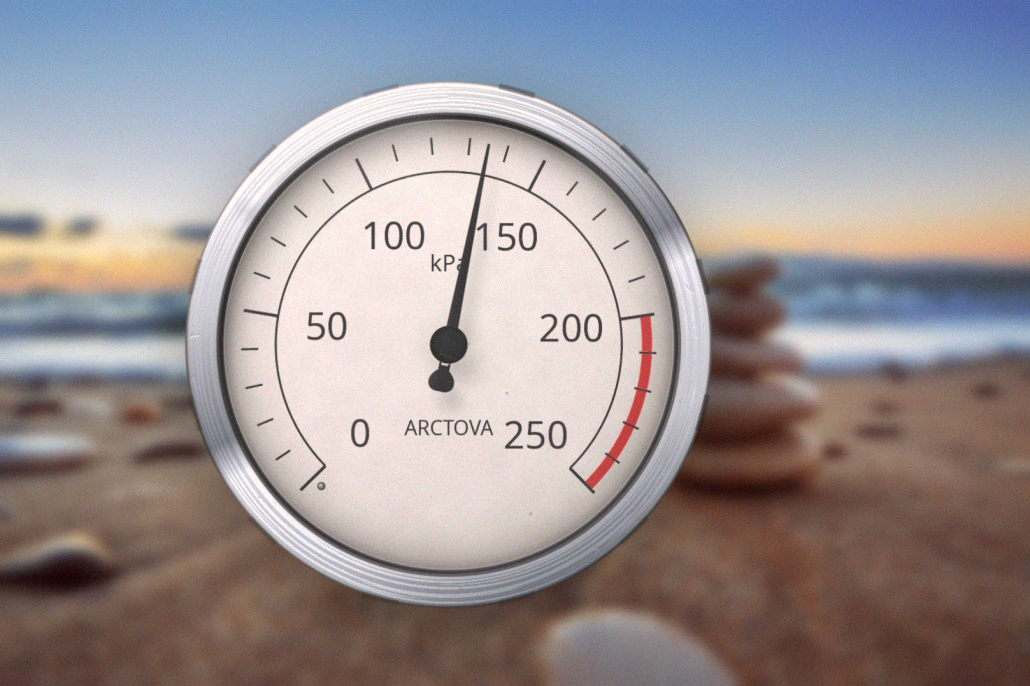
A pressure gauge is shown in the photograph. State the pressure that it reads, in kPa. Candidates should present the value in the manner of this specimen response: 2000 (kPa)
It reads 135 (kPa)
